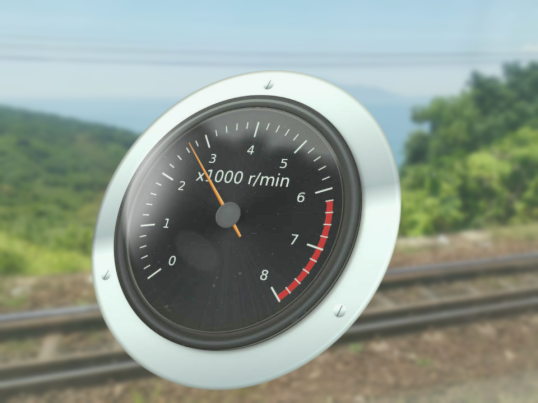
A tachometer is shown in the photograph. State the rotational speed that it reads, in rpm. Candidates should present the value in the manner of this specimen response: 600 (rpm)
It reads 2700 (rpm)
